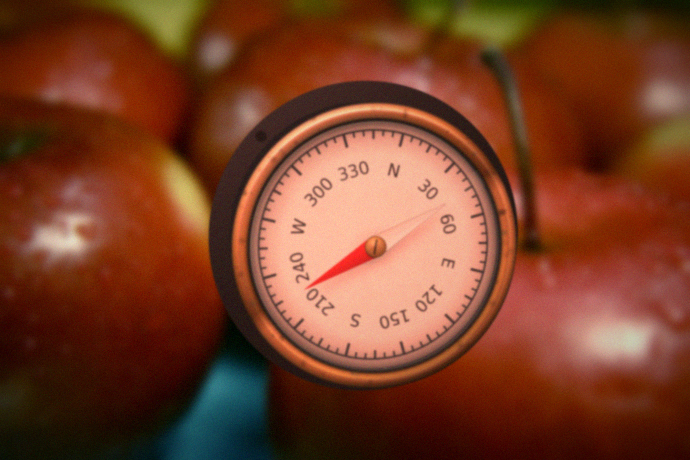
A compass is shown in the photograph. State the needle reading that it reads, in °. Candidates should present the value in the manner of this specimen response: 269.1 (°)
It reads 225 (°)
